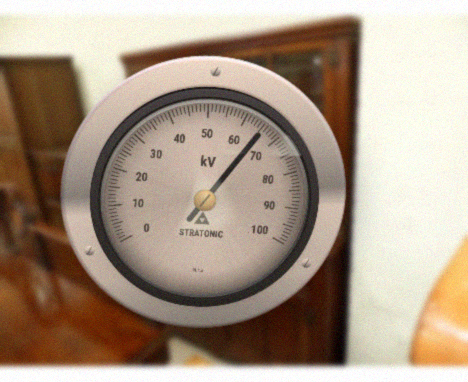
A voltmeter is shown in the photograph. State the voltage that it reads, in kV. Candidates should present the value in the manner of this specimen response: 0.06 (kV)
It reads 65 (kV)
